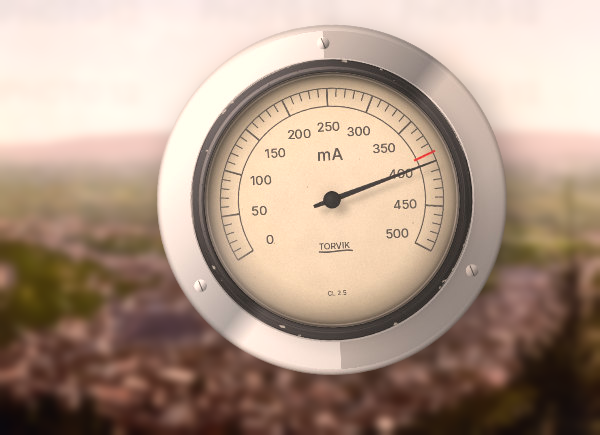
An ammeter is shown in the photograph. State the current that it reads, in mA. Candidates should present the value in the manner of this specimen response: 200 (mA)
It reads 400 (mA)
